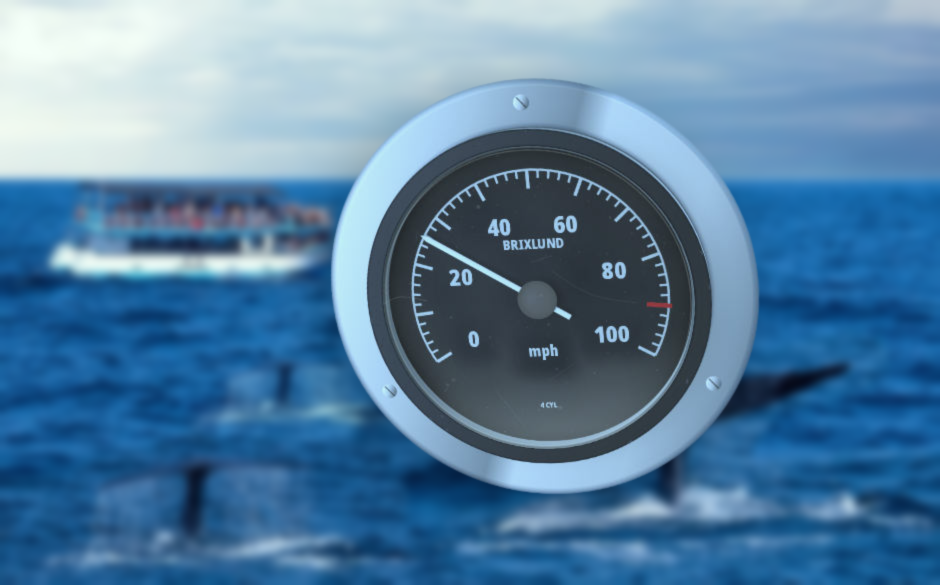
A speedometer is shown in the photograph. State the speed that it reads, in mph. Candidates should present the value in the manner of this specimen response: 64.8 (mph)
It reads 26 (mph)
